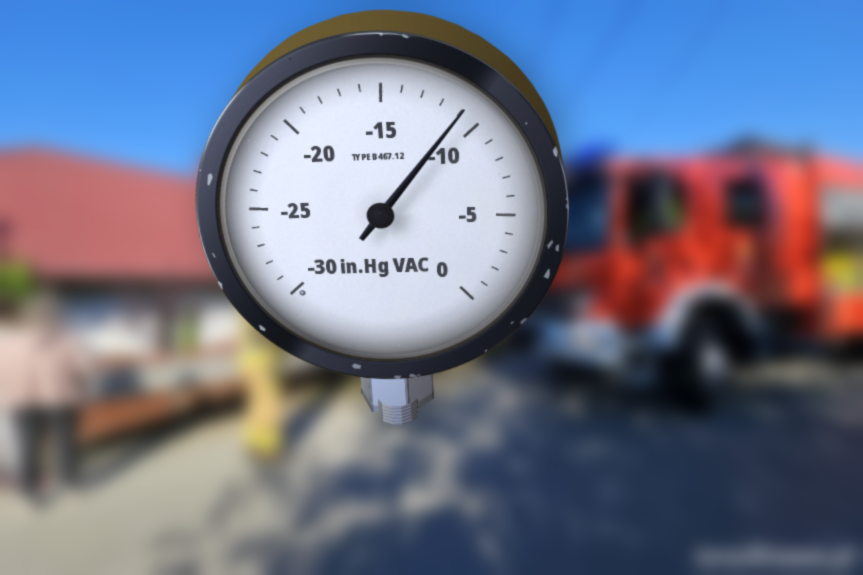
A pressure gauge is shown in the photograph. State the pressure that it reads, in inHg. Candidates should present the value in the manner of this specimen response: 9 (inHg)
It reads -11 (inHg)
